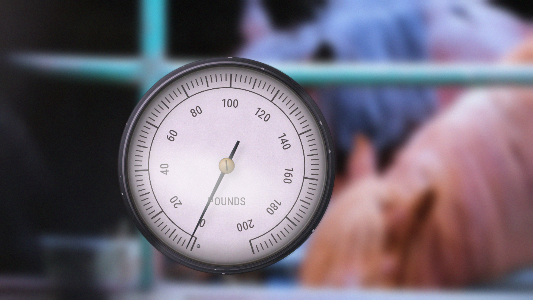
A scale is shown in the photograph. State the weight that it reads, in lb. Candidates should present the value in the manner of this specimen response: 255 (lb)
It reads 2 (lb)
